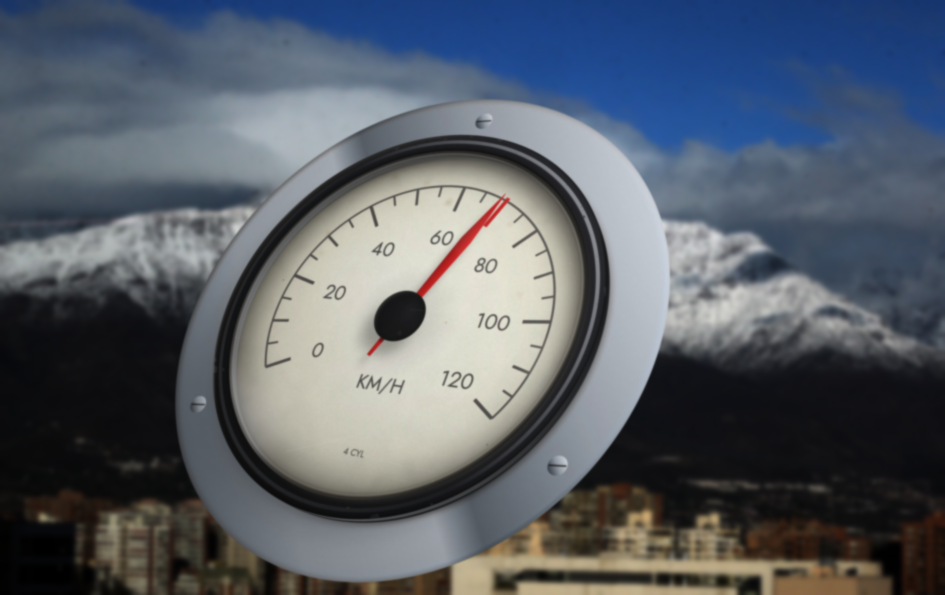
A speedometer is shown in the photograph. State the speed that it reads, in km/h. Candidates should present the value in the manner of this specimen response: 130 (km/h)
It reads 70 (km/h)
